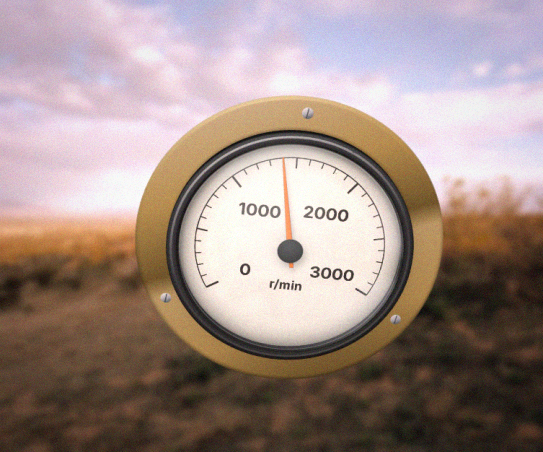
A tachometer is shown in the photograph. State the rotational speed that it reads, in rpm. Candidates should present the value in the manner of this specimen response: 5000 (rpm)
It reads 1400 (rpm)
